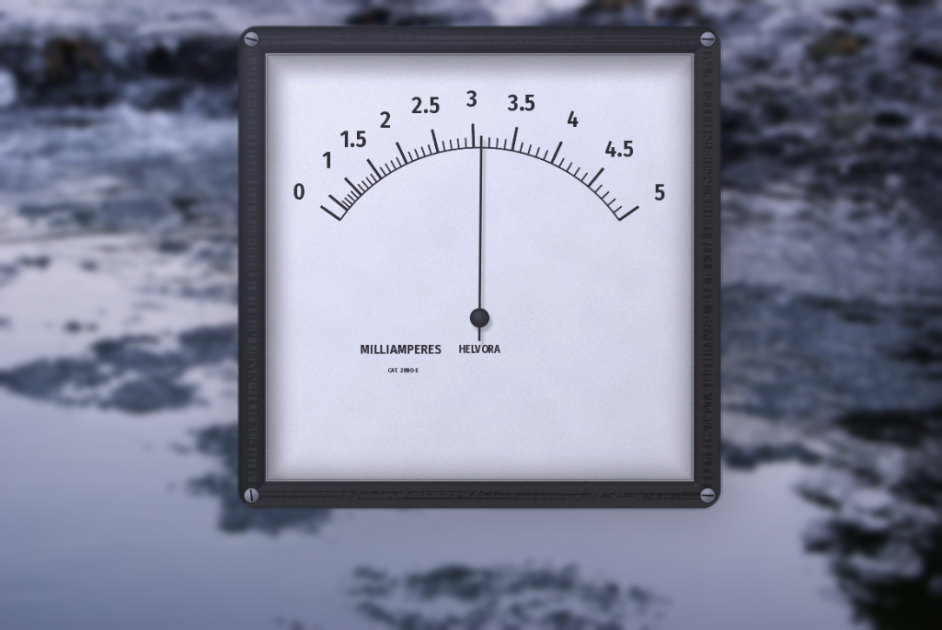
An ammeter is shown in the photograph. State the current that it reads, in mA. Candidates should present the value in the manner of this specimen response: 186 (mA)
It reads 3.1 (mA)
